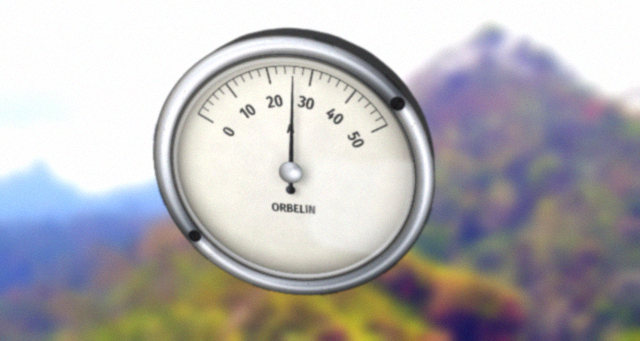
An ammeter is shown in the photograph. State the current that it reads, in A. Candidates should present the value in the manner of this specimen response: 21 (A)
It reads 26 (A)
